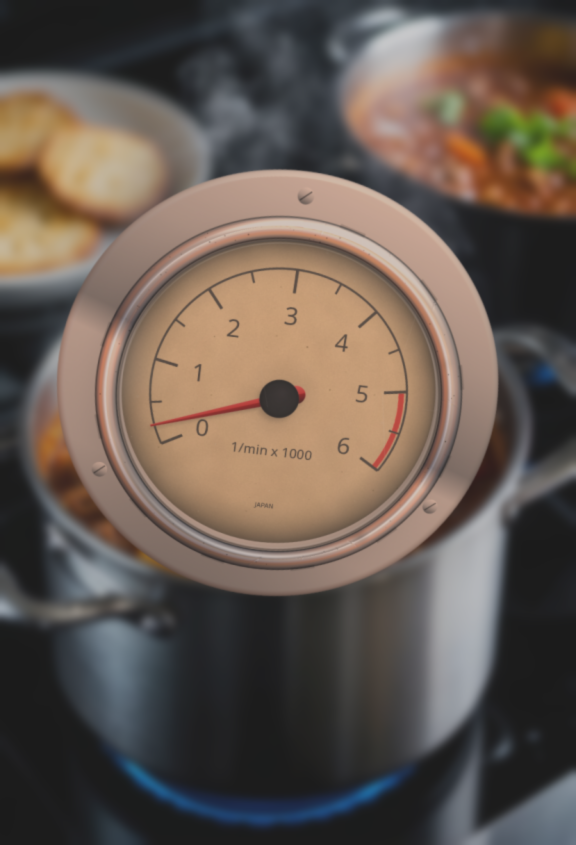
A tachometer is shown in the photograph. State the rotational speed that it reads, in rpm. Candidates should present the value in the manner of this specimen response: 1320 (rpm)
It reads 250 (rpm)
